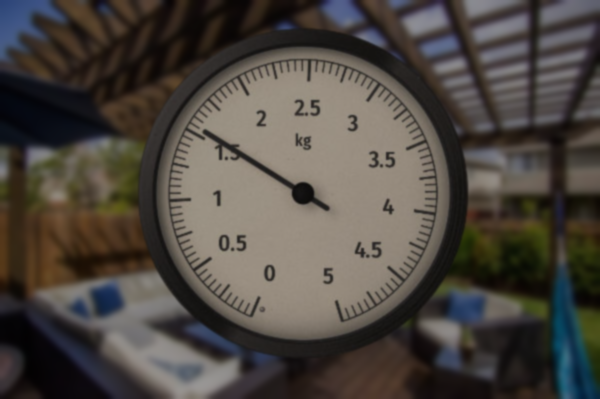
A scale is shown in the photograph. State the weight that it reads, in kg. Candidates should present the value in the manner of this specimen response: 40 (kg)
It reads 1.55 (kg)
